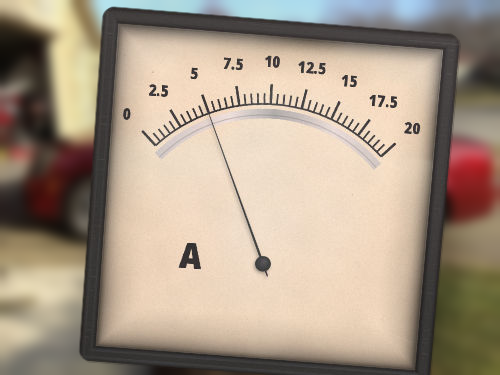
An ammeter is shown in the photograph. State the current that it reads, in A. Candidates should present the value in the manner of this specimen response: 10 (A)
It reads 5 (A)
